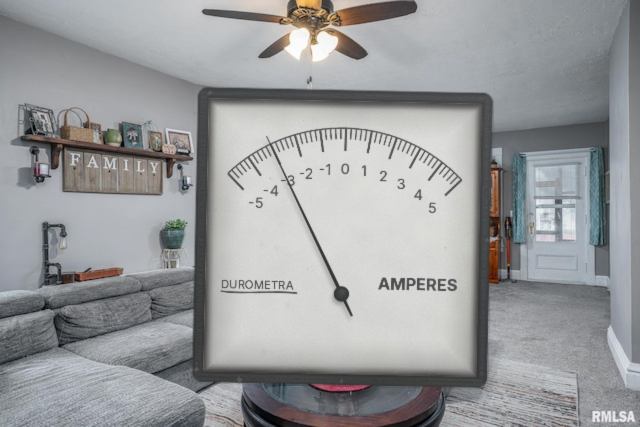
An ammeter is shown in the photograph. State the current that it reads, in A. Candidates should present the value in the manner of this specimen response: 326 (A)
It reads -3 (A)
